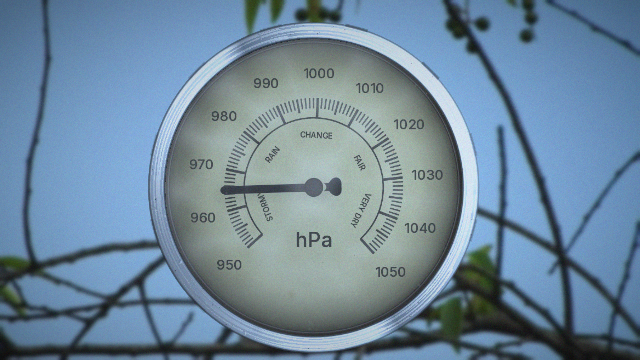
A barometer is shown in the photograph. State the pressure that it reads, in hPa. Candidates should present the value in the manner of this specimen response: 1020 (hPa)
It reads 965 (hPa)
